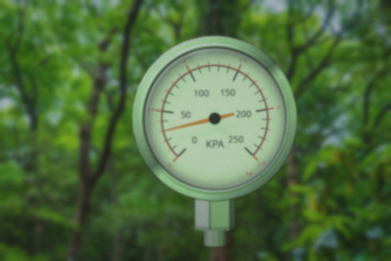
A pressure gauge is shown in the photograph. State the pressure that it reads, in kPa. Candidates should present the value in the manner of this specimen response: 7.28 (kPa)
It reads 30 (kPa)
